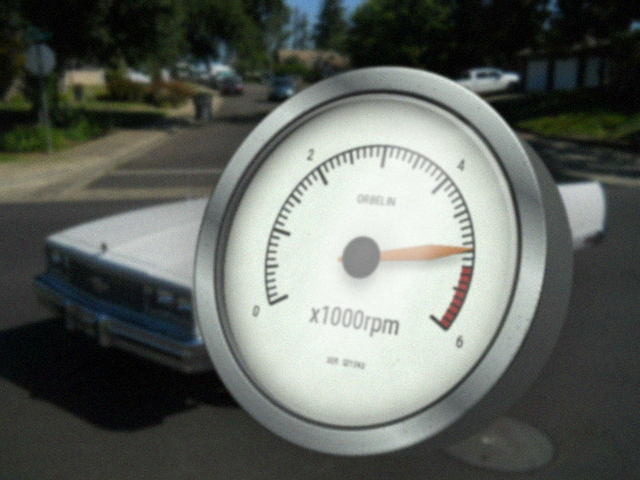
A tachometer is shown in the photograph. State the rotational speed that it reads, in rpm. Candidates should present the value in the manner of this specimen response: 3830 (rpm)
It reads 5000 (rpm)
